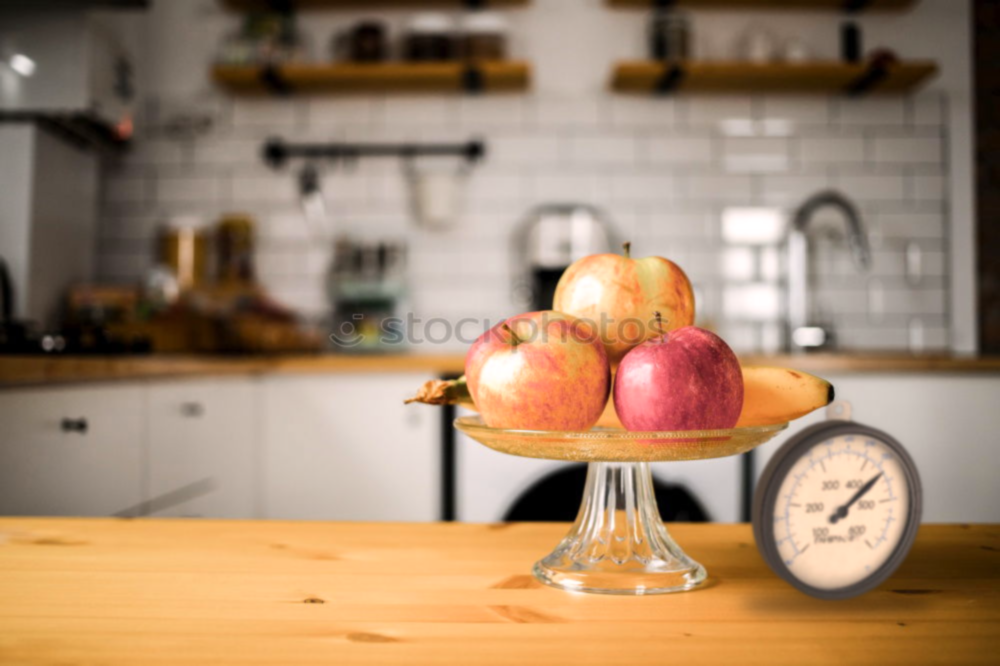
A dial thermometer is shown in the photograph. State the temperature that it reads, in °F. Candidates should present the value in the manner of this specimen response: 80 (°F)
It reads 440 (°F)
